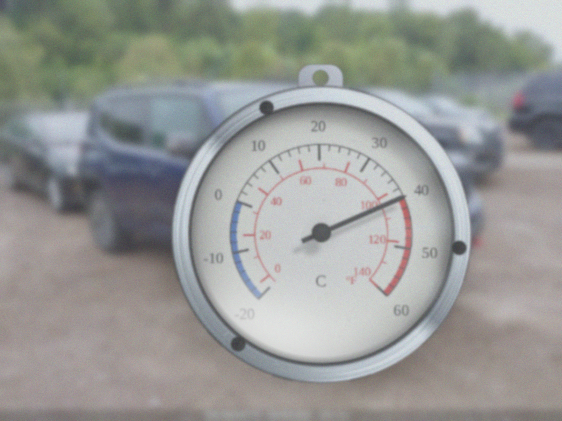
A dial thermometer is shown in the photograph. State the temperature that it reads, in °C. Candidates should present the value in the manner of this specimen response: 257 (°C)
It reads 40 (°C)
